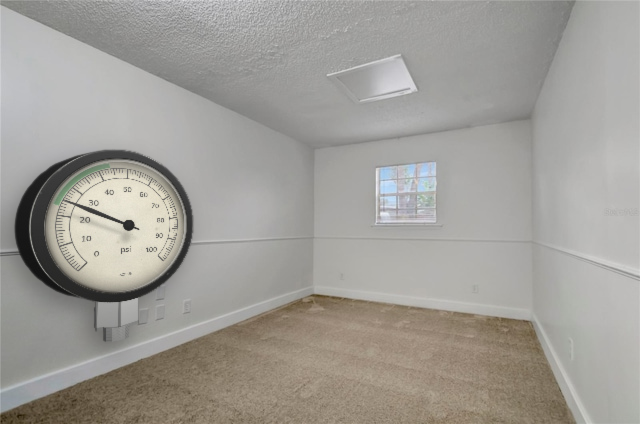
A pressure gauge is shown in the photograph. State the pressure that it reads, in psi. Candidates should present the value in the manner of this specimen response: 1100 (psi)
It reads 25 (psi)
